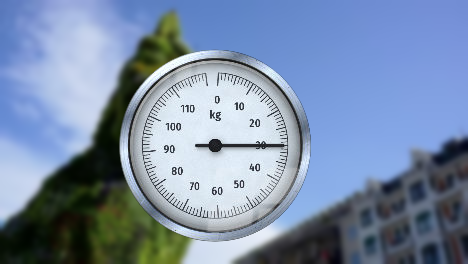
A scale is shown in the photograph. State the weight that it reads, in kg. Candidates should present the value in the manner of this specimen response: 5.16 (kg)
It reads 30 (kg)
